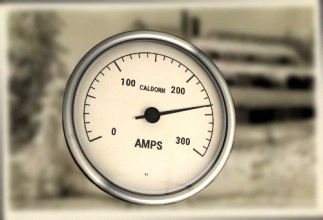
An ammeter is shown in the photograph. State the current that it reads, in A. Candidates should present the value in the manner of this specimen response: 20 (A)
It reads 240 (A)
